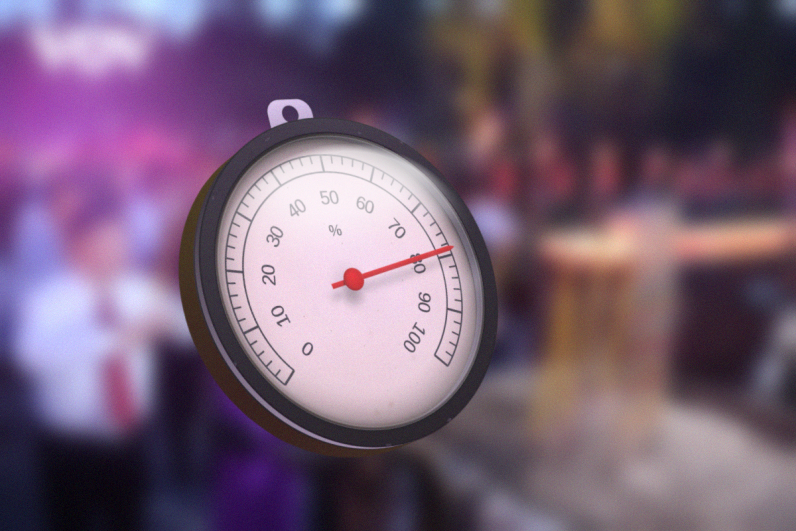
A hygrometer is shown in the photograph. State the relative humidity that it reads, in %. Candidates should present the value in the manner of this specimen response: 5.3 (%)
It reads 79 (%)
